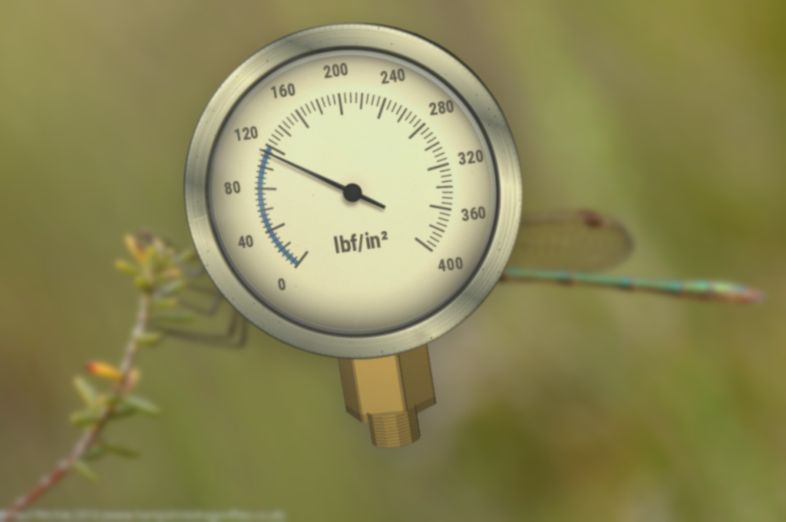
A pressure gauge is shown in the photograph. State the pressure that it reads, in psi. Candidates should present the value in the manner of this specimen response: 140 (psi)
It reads 115 (psi)
